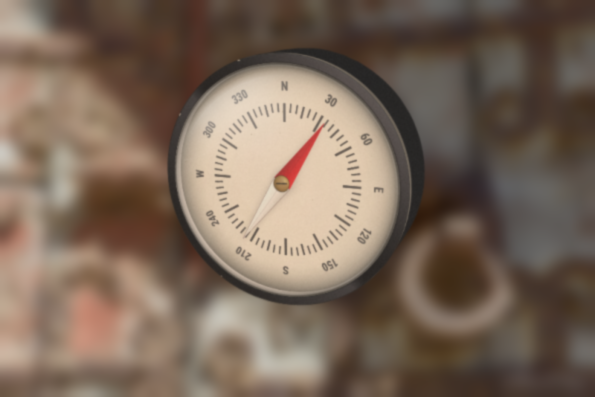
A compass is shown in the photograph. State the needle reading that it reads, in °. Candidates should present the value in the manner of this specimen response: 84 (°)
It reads 35 (°)
